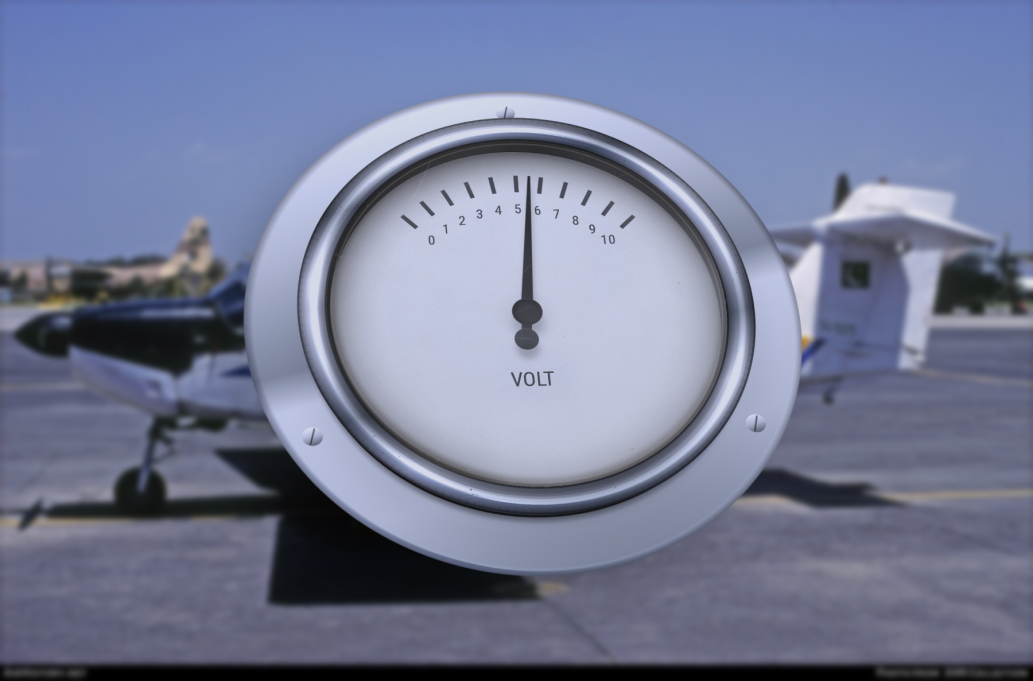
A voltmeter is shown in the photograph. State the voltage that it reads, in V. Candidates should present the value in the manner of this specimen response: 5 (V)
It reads 5.5 (V)
